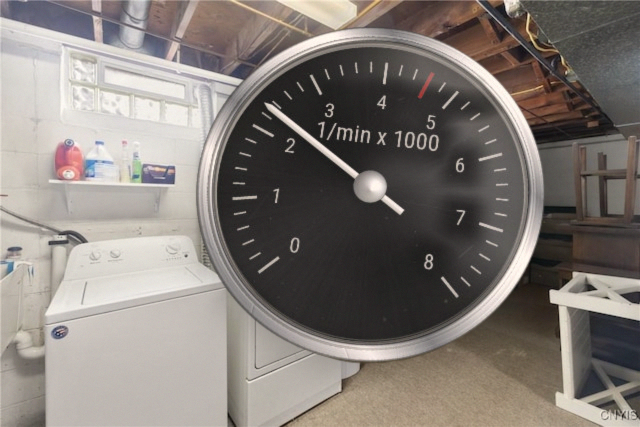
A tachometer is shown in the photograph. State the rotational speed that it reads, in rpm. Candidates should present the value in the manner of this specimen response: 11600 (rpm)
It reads 2300 (rpm)
